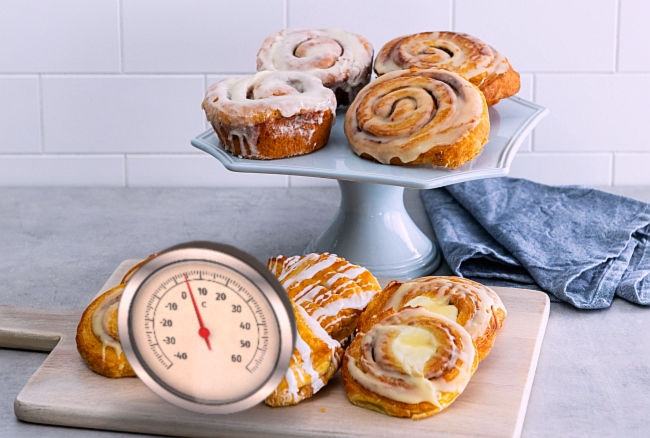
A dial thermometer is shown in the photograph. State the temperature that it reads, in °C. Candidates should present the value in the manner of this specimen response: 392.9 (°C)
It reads 5 (°C)
